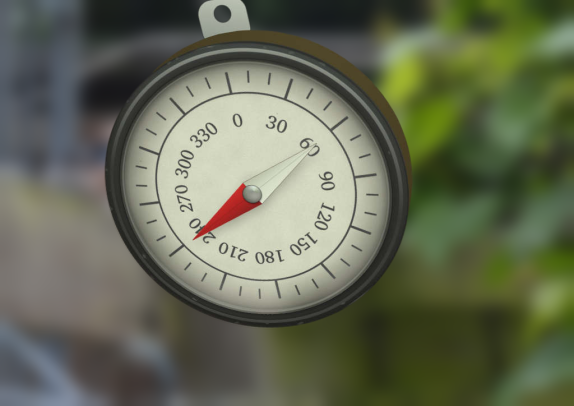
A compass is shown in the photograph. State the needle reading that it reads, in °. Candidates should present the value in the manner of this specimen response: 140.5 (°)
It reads 240 (°)
